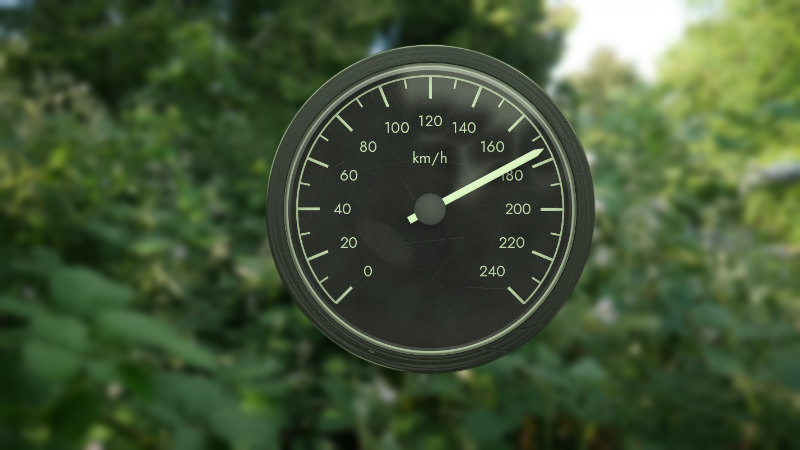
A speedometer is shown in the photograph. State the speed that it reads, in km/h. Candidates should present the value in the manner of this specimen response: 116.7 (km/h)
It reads 175 (km/h)
